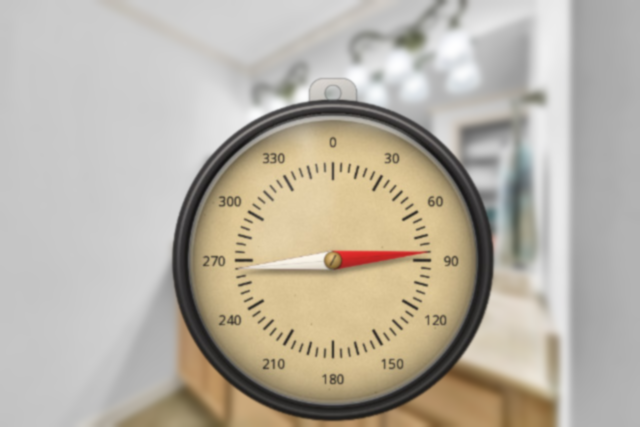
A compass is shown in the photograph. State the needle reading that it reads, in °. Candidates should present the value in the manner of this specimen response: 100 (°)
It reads 85 (°)
